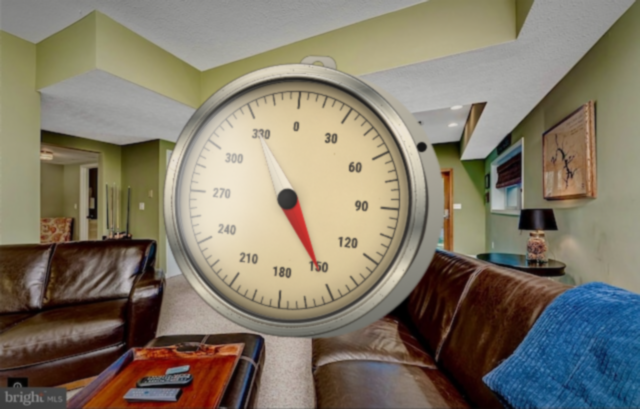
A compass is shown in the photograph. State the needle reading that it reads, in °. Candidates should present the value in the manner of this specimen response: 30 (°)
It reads 150 (°)
